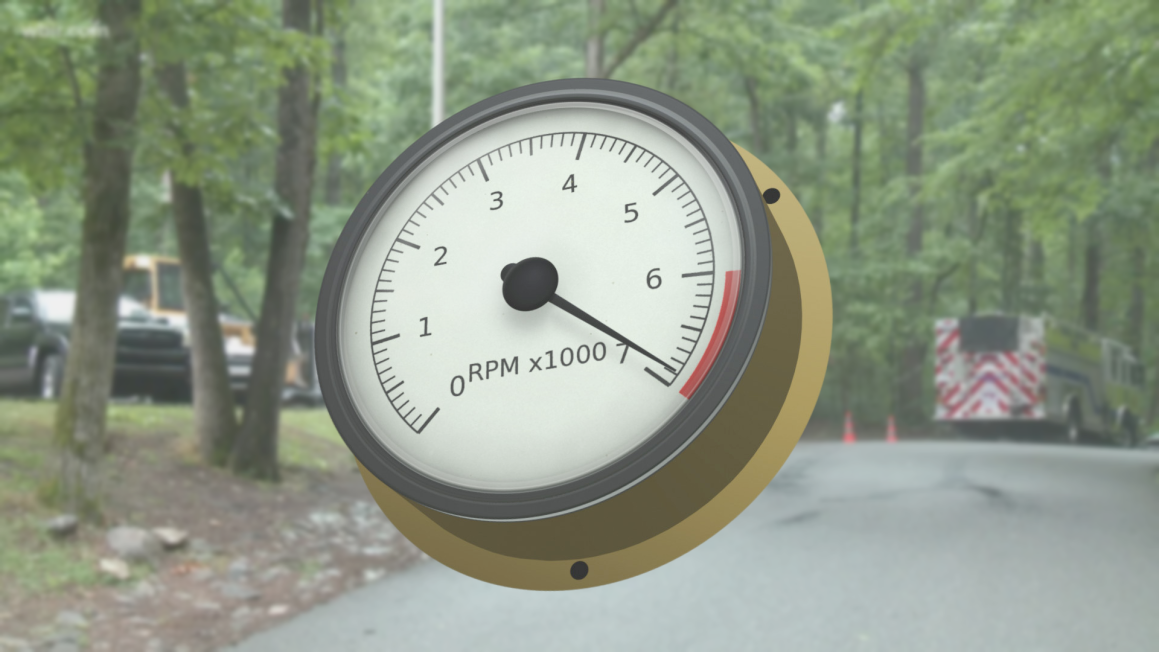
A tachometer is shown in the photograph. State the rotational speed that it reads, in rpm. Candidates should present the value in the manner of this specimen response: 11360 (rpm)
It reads 6900 (rpm)
